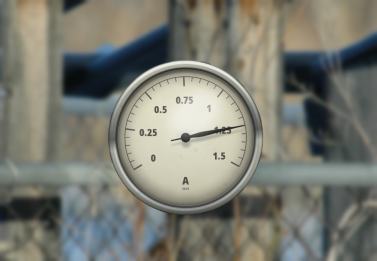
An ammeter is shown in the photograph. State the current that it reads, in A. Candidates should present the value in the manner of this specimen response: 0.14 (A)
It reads 1.25 (A)
